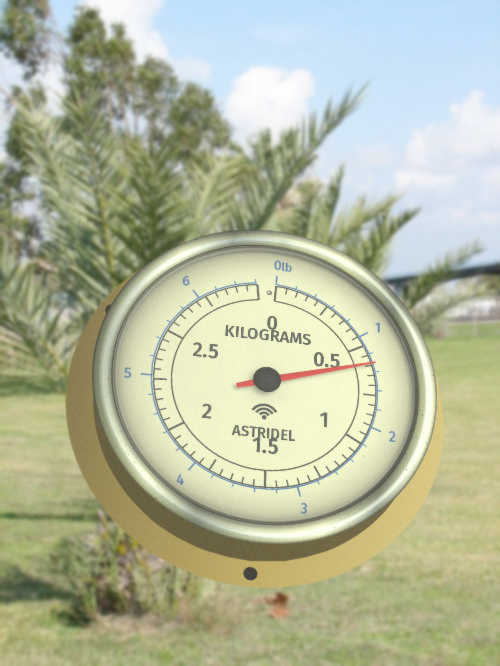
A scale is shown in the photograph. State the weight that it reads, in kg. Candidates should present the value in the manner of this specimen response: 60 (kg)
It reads 0.6 (kg)
